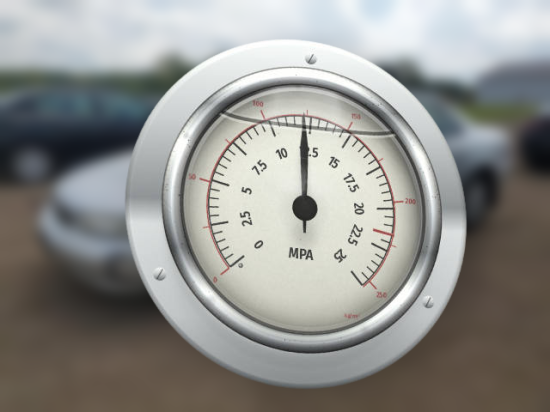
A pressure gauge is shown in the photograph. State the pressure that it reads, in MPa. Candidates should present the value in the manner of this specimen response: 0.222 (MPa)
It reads 12 (MPa)
